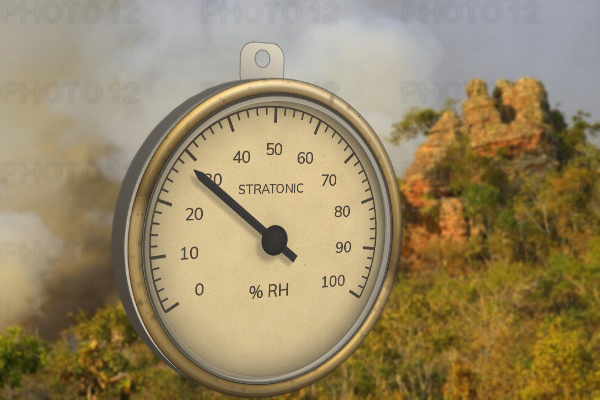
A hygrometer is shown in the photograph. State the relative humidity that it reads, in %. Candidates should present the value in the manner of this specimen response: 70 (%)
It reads 28 (%)
